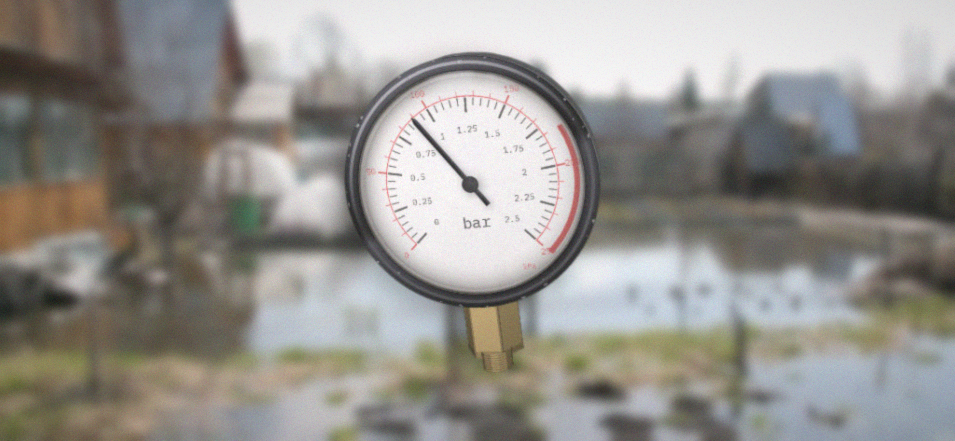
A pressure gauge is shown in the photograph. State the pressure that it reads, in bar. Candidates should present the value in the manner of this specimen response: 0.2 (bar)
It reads 0.9 (bar)
